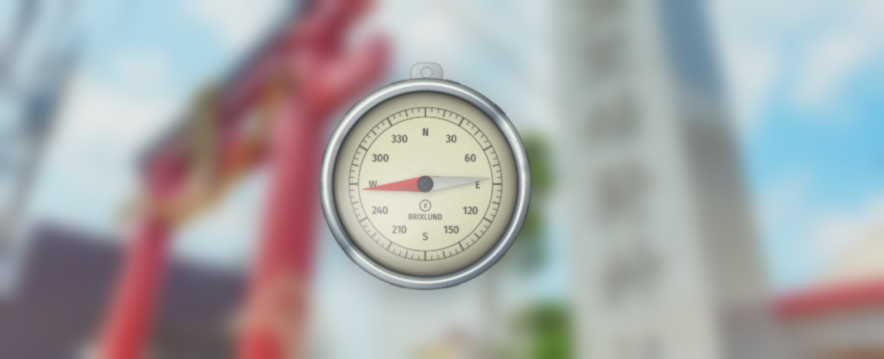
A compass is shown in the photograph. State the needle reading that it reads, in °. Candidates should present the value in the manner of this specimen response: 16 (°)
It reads 265 (°)
